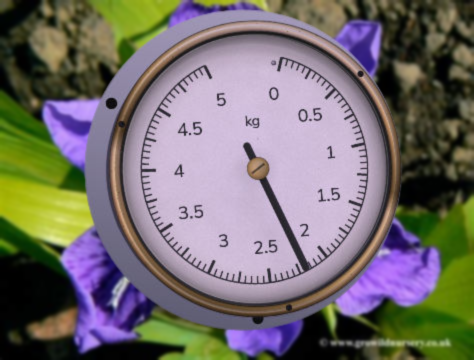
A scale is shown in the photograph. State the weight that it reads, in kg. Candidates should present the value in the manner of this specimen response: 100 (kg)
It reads 2.2 (kg)
